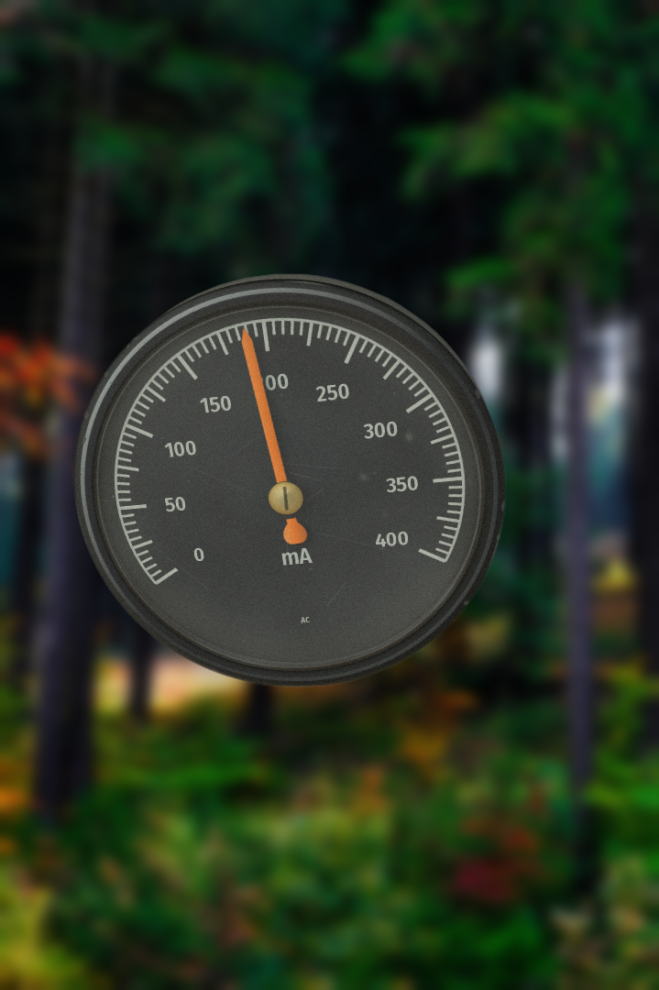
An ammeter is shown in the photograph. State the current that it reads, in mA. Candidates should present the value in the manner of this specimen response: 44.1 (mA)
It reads 190 (mA)
